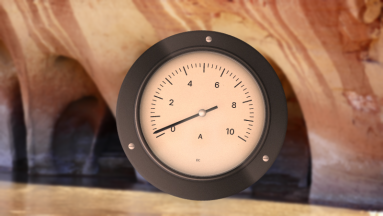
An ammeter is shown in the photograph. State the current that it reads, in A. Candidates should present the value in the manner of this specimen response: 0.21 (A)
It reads 0.2 (A)
